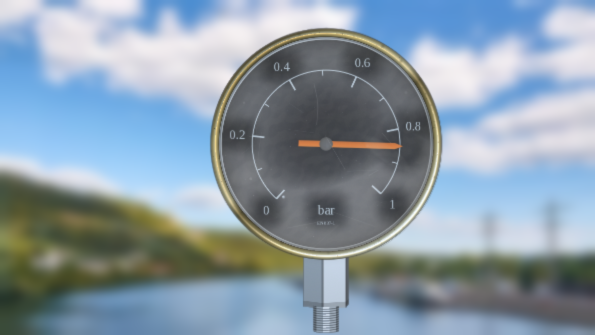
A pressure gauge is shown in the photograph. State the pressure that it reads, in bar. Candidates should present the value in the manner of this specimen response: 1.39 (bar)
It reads 0.85 (bar)
